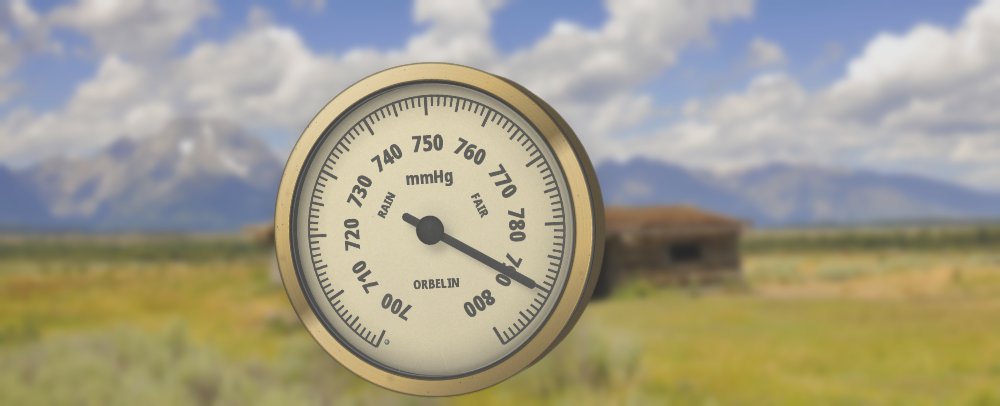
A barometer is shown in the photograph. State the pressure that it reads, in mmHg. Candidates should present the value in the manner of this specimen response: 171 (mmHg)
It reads 790 (mmHg)
